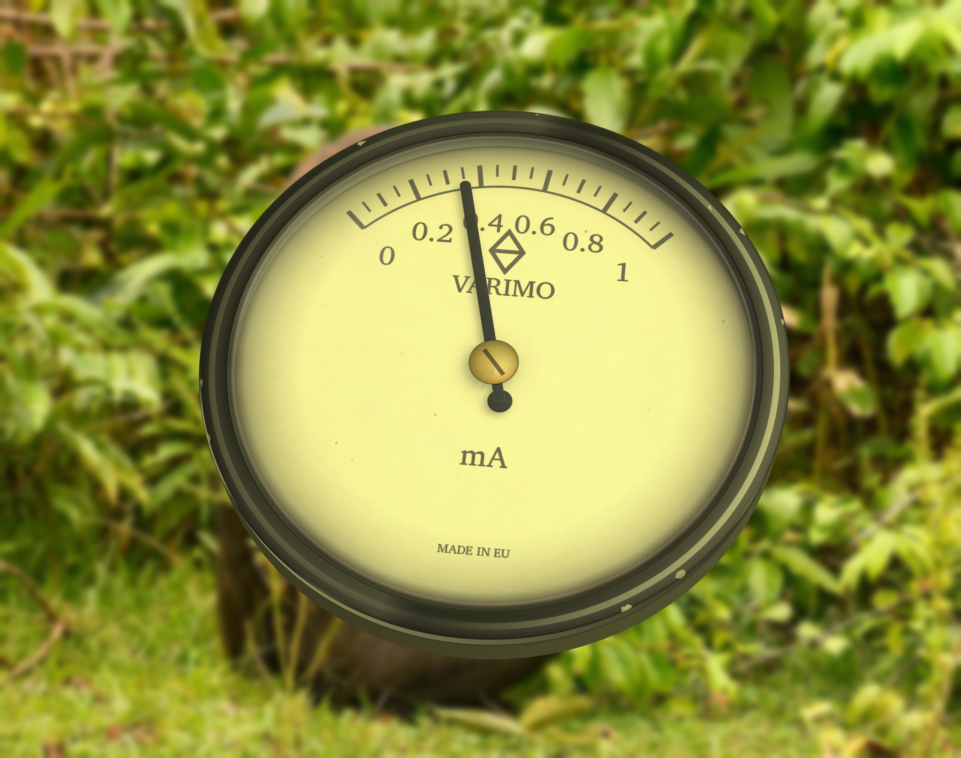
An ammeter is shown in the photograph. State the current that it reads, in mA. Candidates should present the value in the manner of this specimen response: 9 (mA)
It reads 0.35 (mA)
